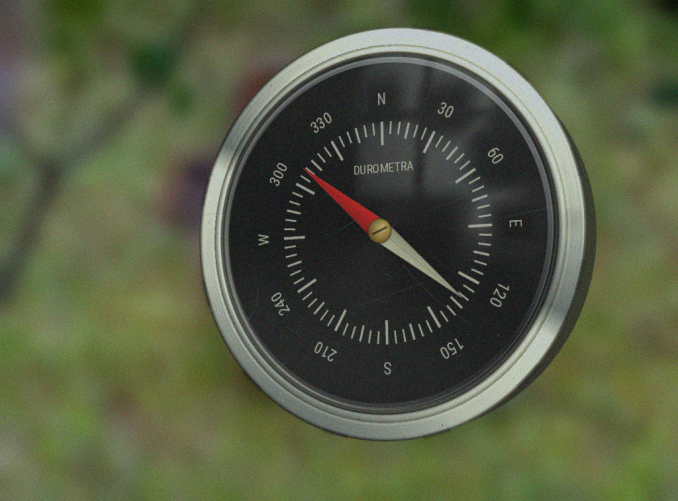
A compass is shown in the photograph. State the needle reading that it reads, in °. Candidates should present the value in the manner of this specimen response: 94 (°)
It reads 310 (°)
